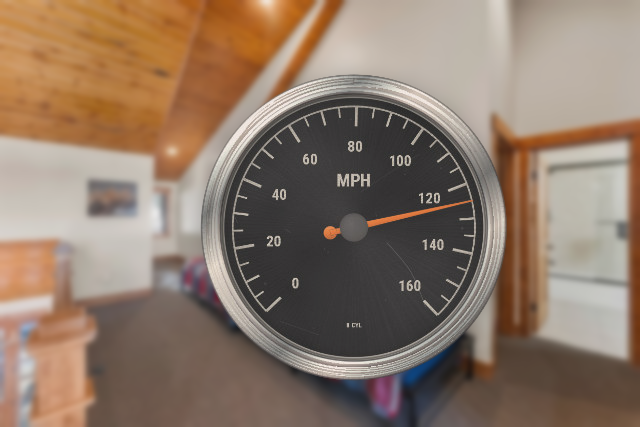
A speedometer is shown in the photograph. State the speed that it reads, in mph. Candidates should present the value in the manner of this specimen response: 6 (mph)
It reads 125 (mph)
